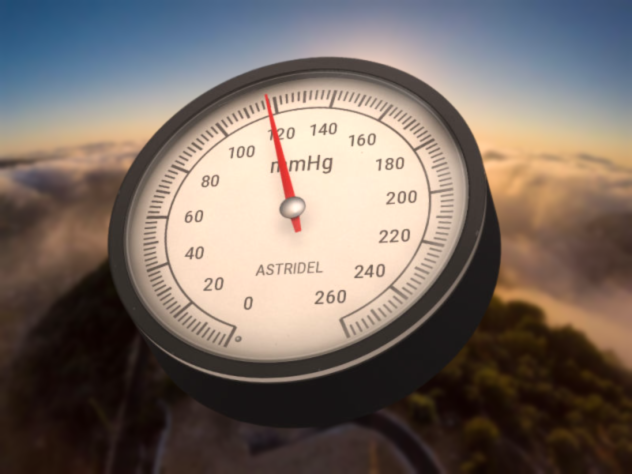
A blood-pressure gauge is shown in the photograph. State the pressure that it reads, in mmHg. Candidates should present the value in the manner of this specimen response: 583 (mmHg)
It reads 118 (mmHg)
